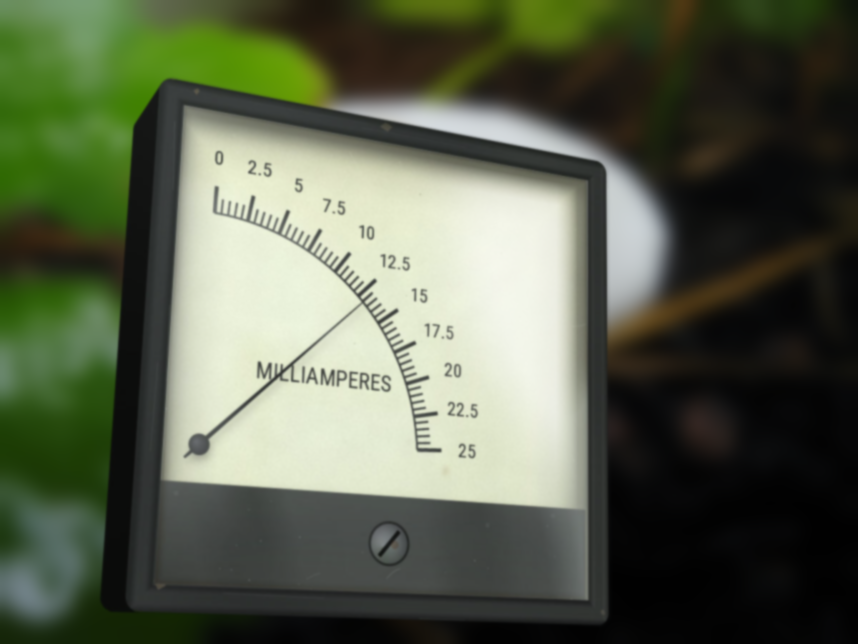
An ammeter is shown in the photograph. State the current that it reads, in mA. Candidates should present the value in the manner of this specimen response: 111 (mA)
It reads 13 (mA)
